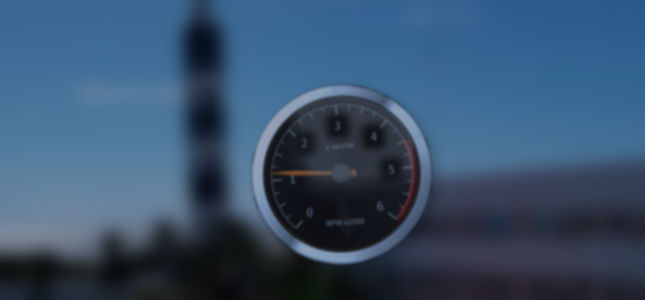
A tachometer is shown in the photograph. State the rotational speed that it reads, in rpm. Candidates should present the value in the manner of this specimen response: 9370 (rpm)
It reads 1125 (rpm)
